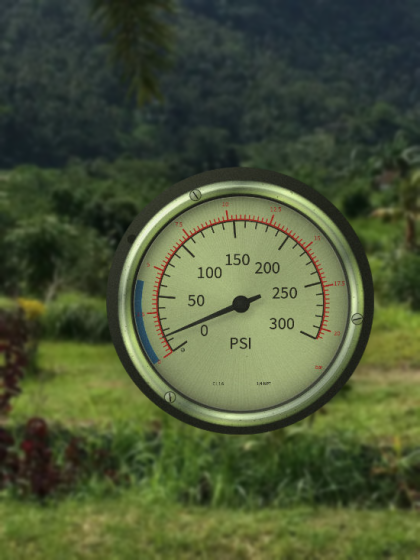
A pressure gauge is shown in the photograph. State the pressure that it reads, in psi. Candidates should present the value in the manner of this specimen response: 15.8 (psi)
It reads 15 (psi)
